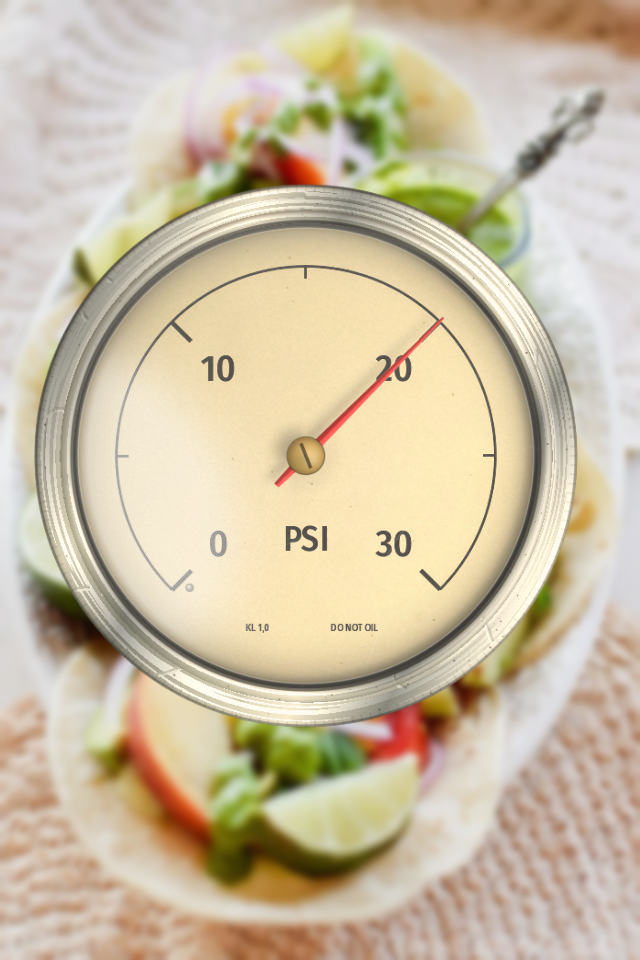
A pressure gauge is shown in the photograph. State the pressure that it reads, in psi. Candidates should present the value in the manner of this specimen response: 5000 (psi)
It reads 20 (psi)
